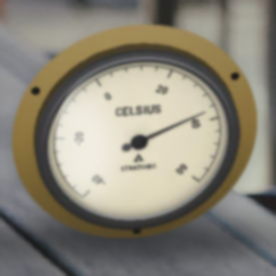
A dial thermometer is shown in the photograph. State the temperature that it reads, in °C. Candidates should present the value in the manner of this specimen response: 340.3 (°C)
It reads 36 (°C)
